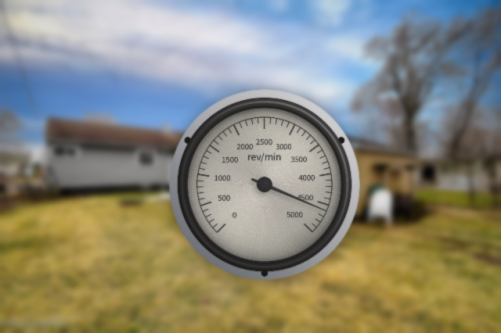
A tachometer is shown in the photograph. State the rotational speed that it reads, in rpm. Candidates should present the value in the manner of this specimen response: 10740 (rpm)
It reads 4600 (rpm)
